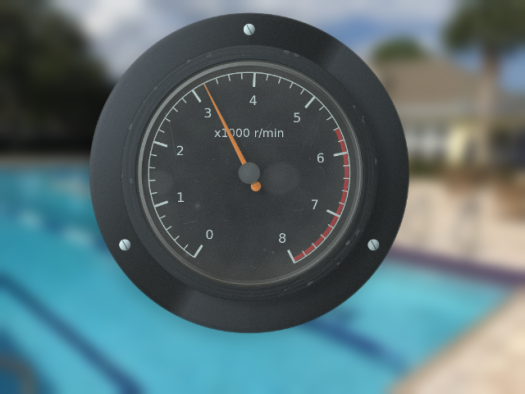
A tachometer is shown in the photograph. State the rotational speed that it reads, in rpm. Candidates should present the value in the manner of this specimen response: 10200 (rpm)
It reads 3200 (rpm)
